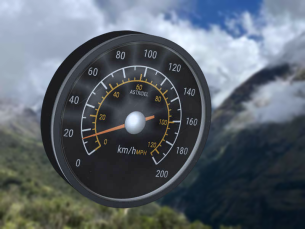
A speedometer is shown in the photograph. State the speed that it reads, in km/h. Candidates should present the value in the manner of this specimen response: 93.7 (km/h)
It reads 15 (km/h)
